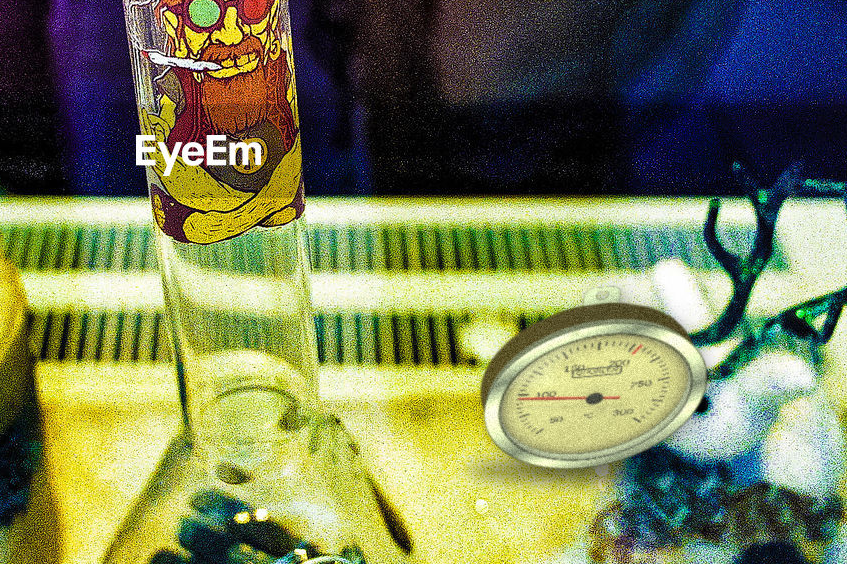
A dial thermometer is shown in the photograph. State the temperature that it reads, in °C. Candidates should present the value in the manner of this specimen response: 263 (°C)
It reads 100 (°C)
